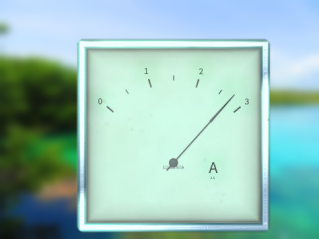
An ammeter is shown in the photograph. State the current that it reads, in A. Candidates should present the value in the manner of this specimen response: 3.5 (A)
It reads 2.75 (A)
